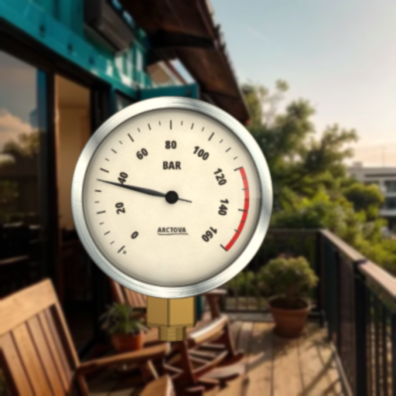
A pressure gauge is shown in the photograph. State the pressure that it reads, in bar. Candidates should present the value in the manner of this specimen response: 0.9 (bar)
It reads 35 (bar)
